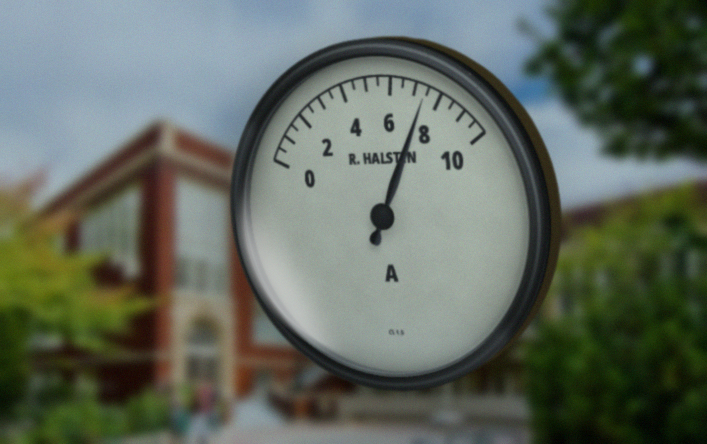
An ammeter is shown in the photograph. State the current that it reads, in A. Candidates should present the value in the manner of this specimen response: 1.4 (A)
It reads 7.5 (A)
